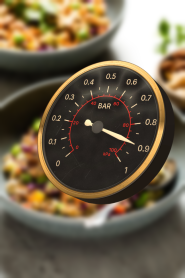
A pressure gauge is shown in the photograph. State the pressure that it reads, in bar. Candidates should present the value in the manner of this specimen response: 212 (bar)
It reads 0.9 (bar)
